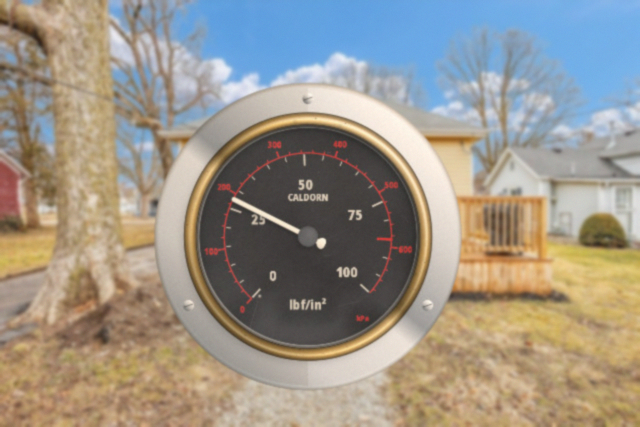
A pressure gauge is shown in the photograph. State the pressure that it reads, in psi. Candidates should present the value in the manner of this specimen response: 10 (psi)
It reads 27.5 (psi)
